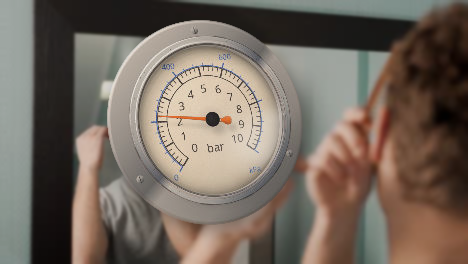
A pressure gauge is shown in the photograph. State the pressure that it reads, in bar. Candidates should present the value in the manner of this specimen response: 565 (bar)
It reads 2.2 (bar)
